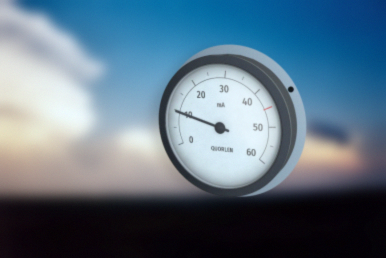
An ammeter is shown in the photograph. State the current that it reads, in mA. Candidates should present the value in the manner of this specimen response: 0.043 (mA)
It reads 10 (mA)
